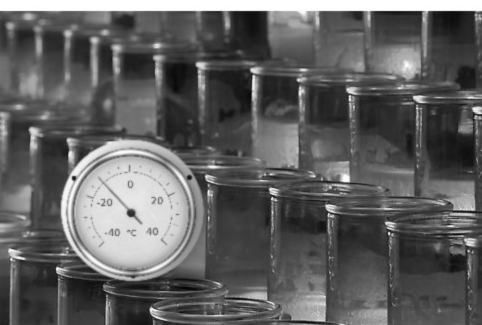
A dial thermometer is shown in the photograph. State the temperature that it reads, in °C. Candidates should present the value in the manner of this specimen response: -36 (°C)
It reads -12 (°C)
